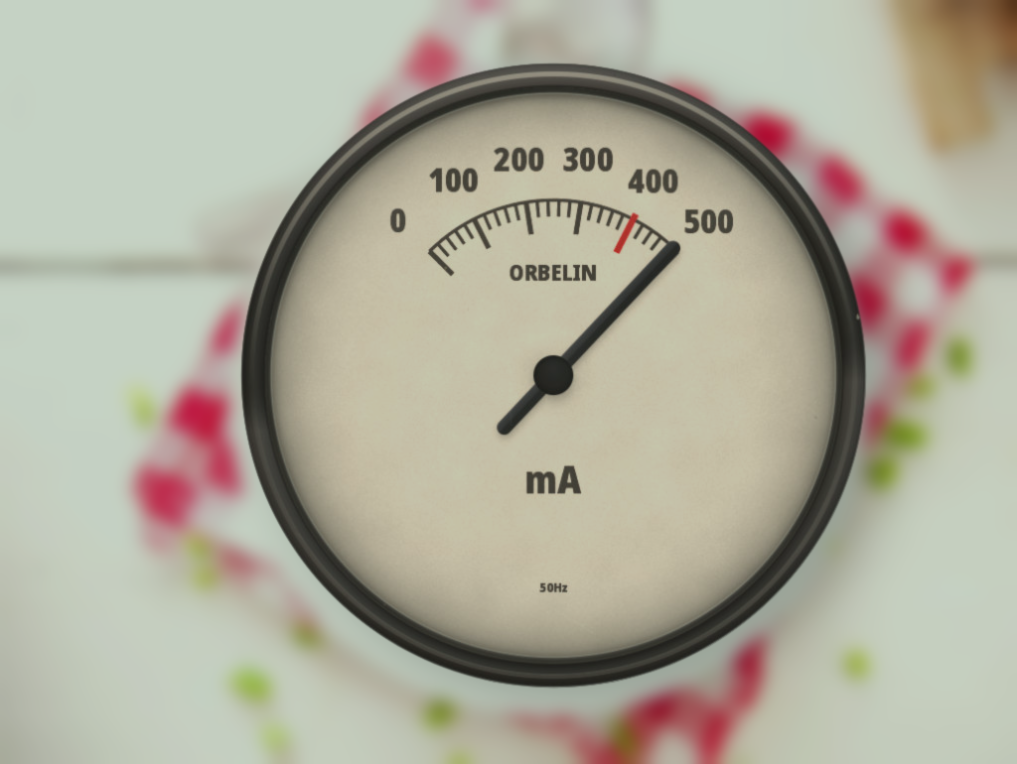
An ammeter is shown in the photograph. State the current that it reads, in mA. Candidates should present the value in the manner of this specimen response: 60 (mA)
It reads 490 (mA)
